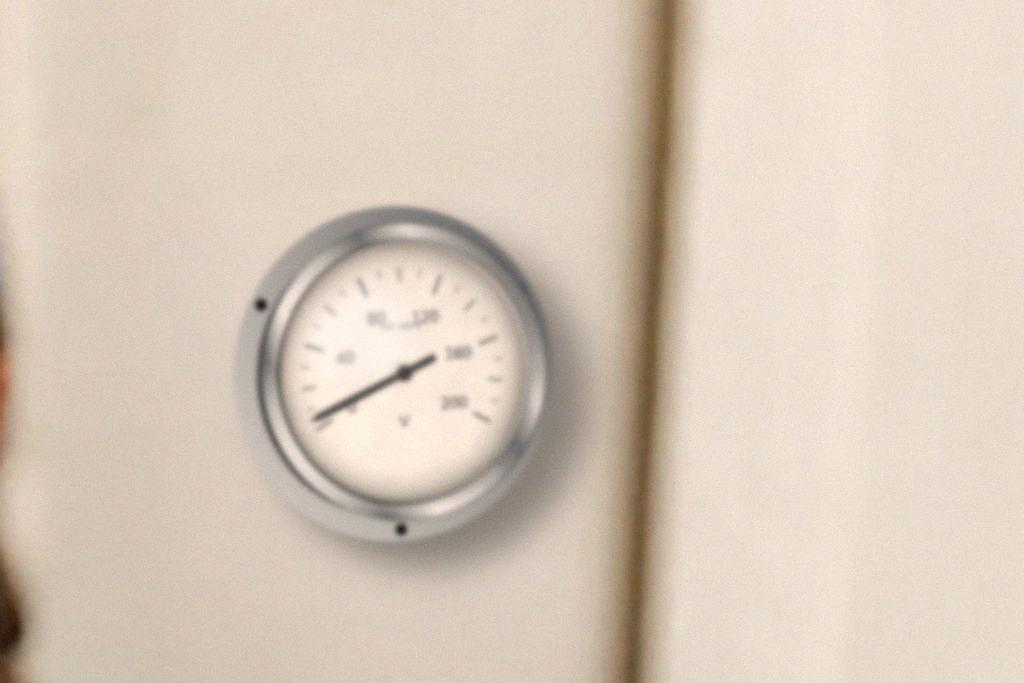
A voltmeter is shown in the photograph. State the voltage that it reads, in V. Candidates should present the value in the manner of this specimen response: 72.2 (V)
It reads 5 (V)
